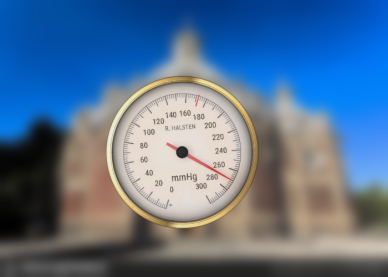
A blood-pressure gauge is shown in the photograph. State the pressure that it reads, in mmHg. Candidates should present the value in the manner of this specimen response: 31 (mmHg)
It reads 270 (mmHg)
